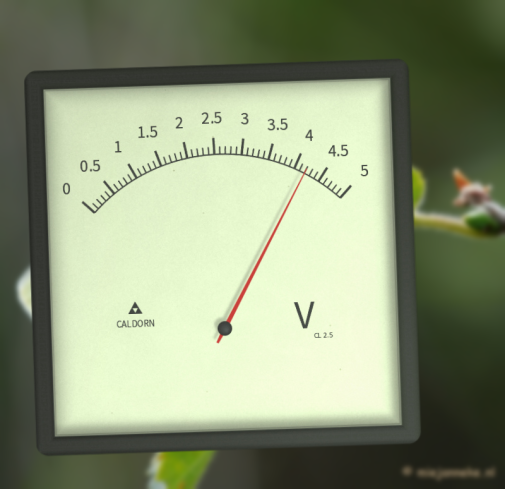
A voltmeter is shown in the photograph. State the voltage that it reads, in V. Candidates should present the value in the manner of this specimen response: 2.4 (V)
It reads 4.2 (V)
